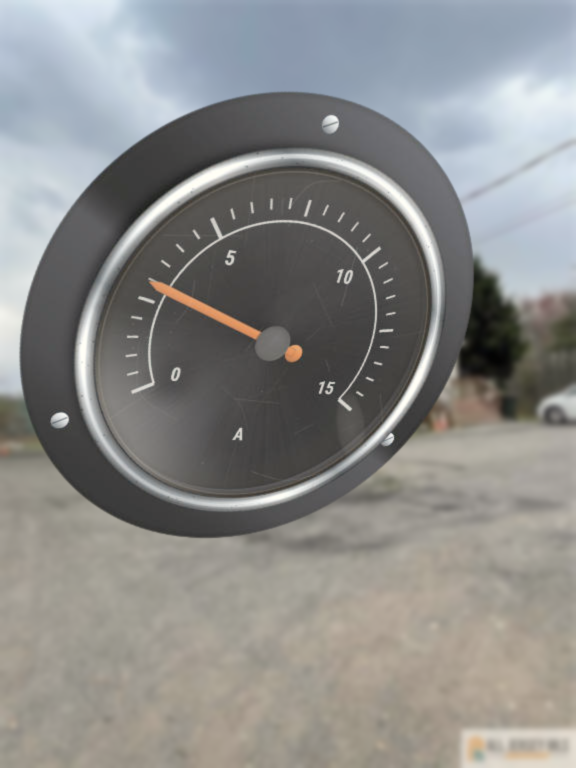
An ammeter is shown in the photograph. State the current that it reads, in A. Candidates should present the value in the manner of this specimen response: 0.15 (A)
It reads 3 (A)
